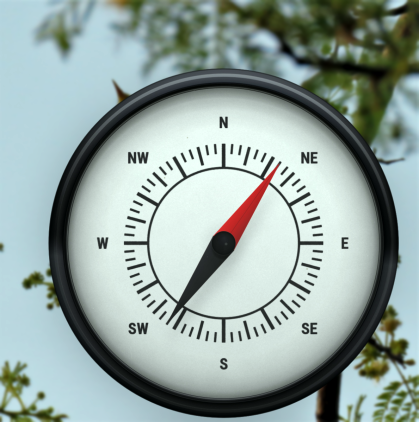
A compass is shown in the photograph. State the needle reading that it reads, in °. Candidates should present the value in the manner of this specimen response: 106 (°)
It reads 35 (°)
